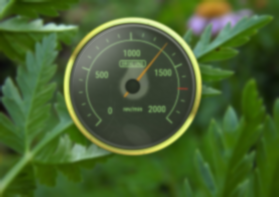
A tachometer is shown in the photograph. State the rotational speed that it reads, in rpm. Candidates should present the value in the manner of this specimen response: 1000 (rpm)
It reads 1300 (rpm)
